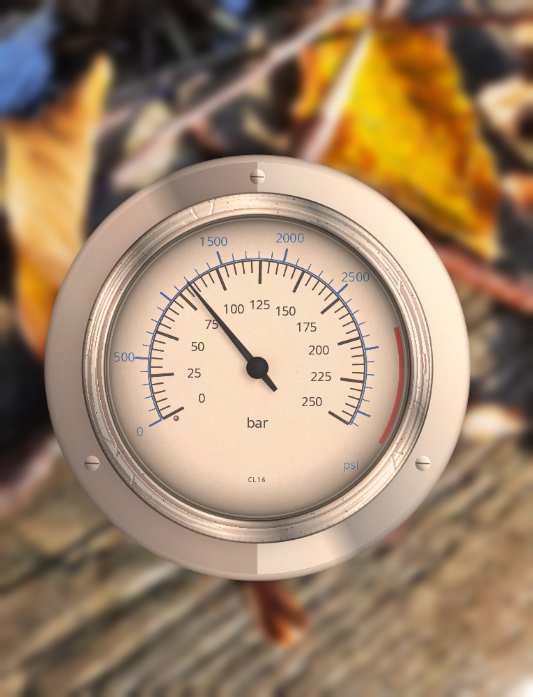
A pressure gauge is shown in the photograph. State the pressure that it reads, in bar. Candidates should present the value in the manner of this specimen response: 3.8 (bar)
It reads 82.5 (bar)
